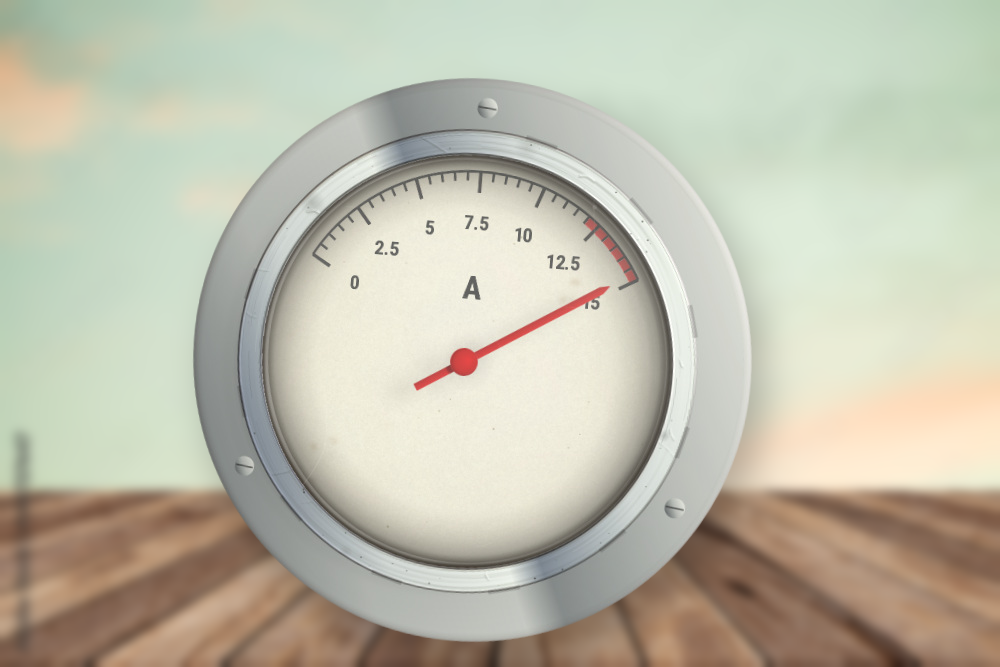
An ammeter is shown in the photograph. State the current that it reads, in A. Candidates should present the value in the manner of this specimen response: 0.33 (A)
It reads 14.75 (A)
